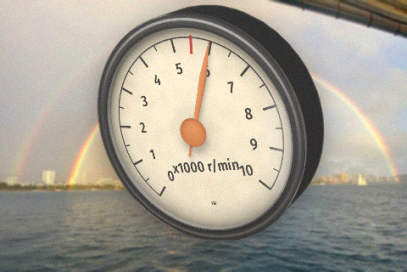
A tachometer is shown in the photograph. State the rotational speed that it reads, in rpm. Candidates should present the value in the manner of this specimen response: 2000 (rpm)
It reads 6000 (rpm)
